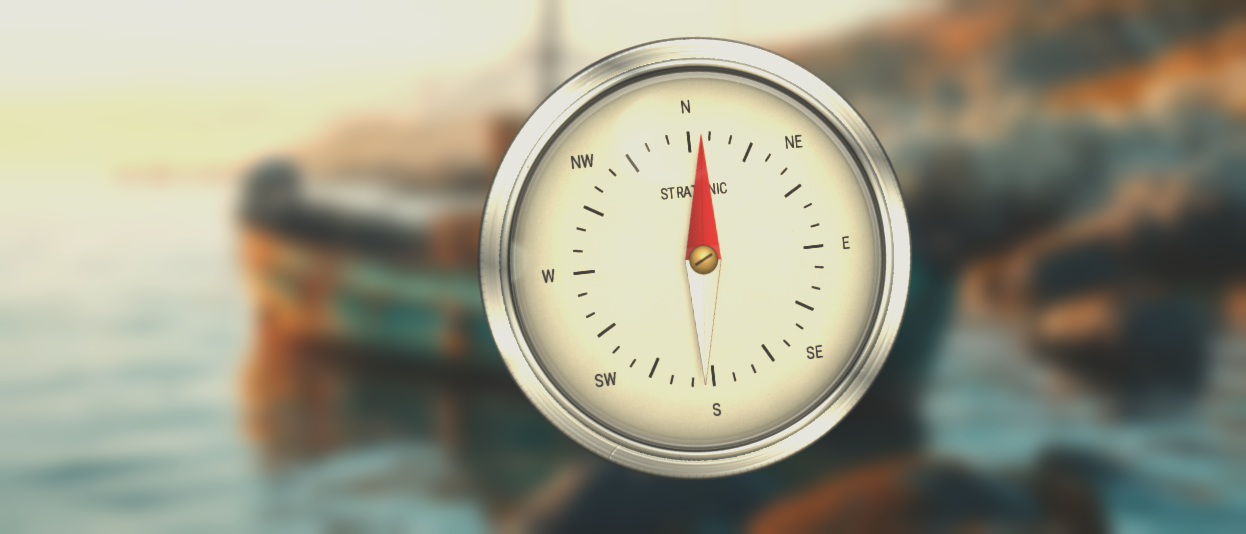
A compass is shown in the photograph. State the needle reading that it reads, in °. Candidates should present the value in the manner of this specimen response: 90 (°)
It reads 5 (°)
